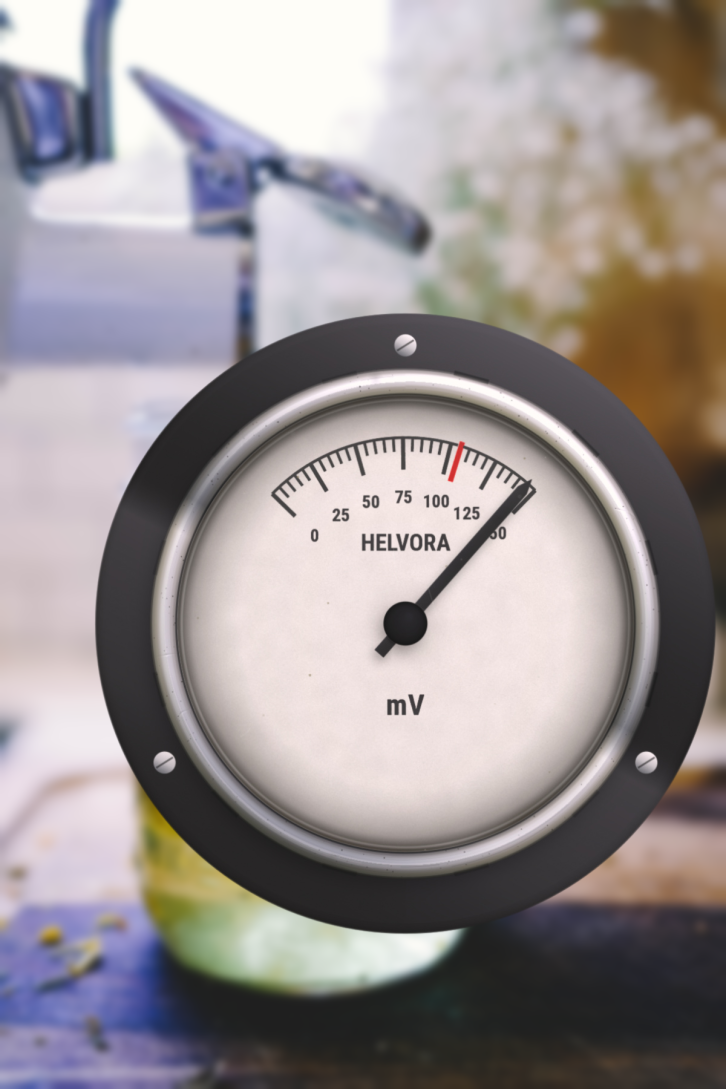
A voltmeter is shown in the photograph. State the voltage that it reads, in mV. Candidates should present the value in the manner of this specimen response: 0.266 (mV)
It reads 145 (mV)
